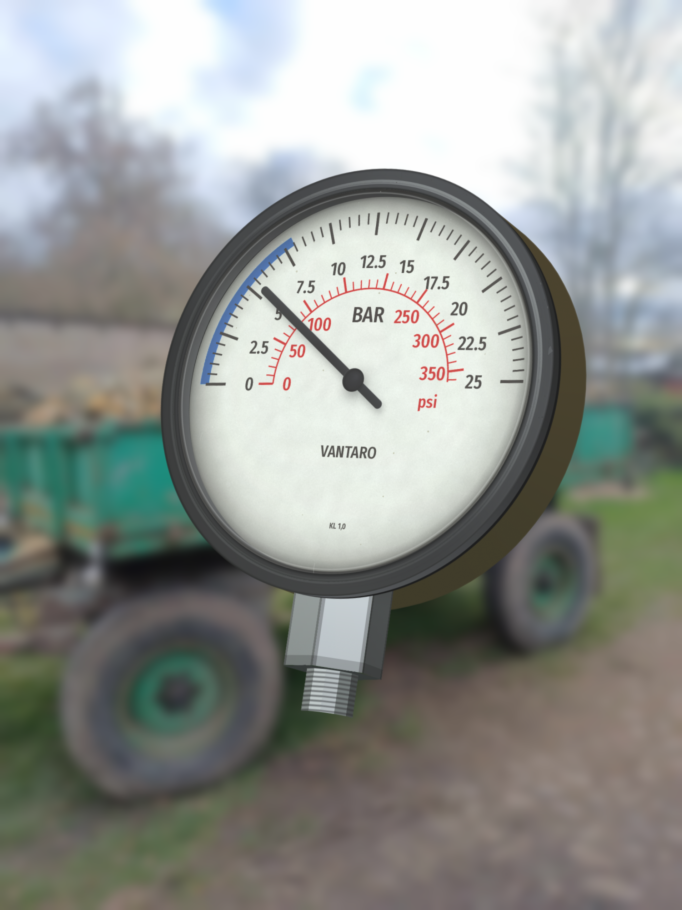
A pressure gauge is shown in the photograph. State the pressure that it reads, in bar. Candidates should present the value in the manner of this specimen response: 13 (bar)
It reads 5.5 (bar)
